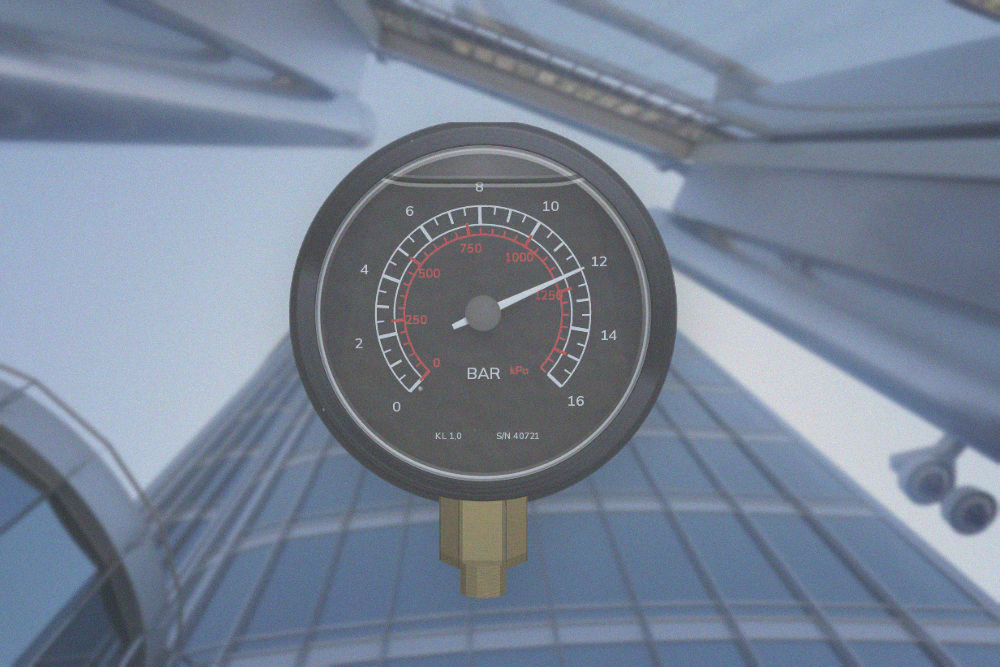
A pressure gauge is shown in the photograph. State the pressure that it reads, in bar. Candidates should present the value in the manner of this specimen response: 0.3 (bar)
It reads 12 (bar)
